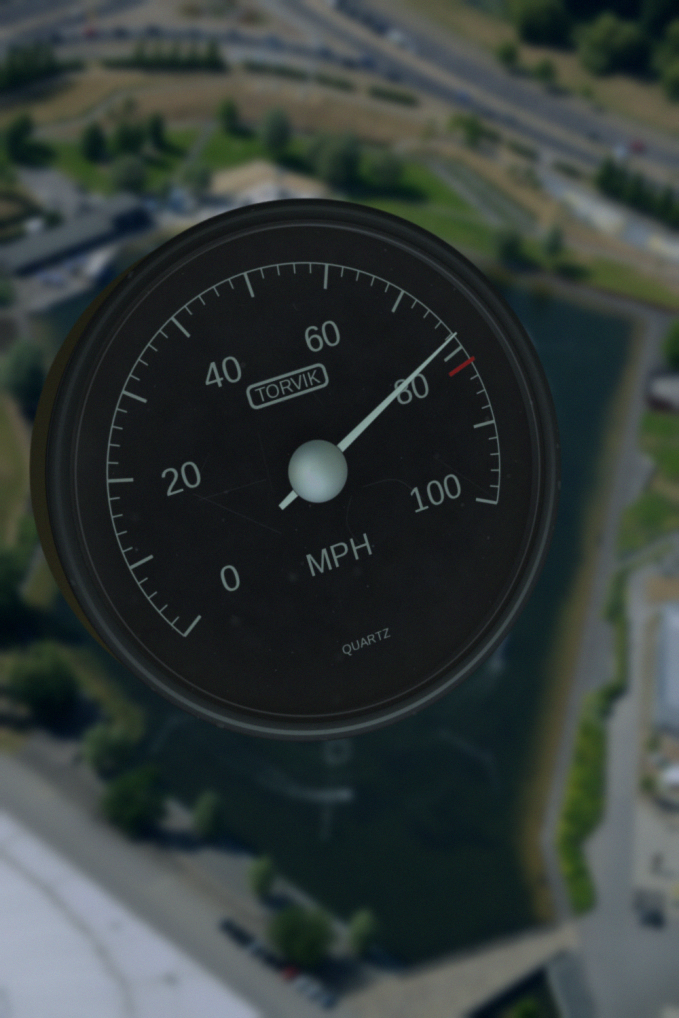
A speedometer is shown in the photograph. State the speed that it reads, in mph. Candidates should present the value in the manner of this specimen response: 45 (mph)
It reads 78 (mph)
